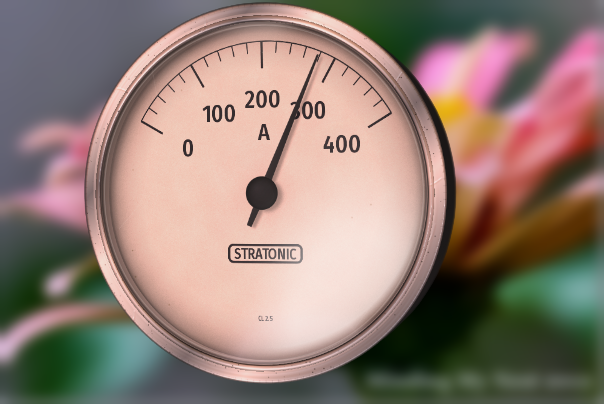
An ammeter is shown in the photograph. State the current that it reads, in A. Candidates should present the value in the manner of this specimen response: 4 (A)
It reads 280 (A)
